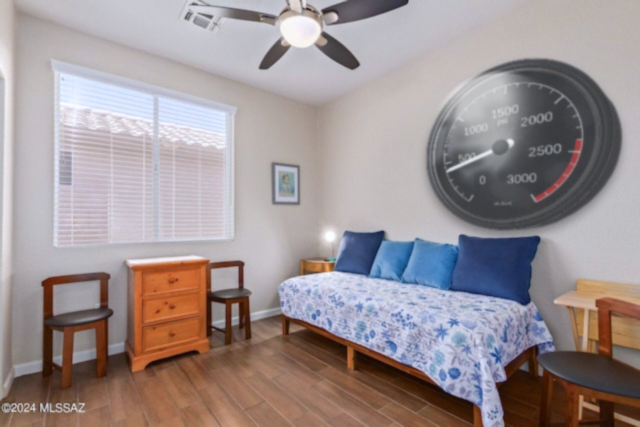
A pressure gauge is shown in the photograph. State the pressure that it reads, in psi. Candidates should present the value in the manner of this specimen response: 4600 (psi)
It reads 400 (psi)
